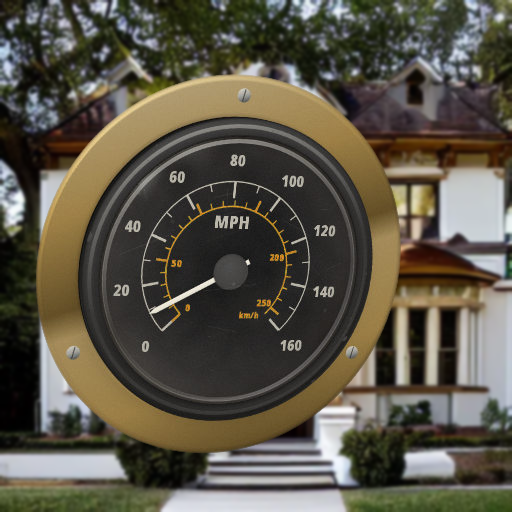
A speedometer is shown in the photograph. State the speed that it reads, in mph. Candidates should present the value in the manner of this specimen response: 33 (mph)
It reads 10 (mph)
